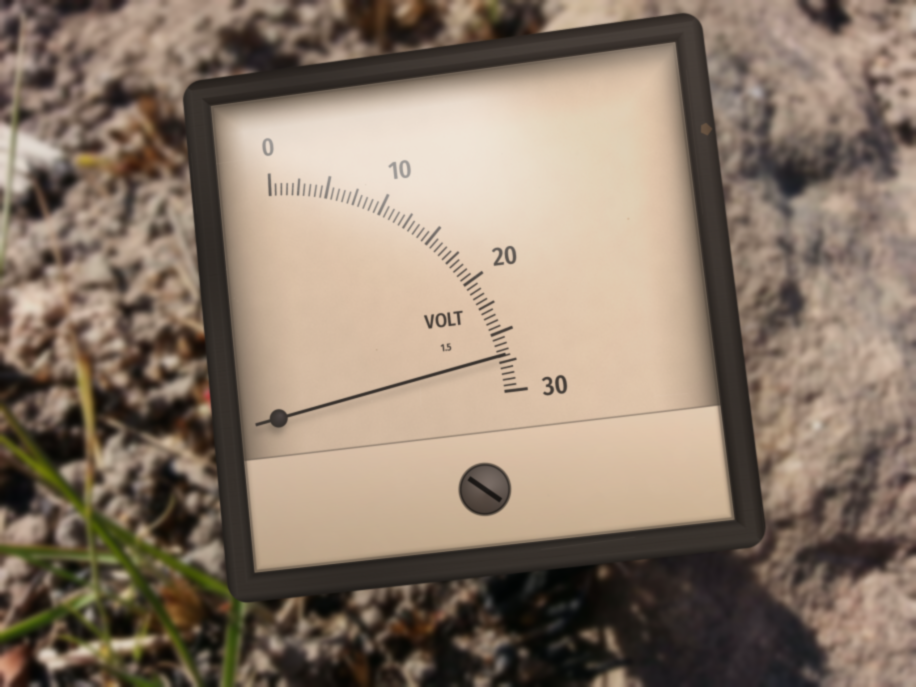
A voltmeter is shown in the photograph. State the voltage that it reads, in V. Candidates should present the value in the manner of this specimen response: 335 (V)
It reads 27 (V)
